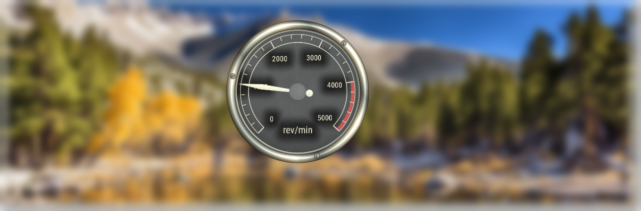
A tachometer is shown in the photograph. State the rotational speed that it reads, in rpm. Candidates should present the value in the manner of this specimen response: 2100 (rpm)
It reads 1000 (rpm)
